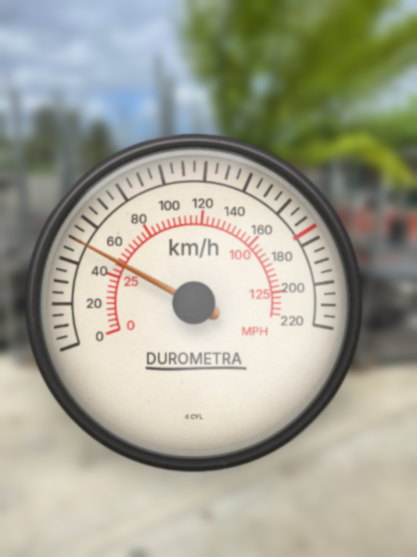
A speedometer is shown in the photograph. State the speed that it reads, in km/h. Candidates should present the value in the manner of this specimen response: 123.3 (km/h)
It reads 50 (km/h)
